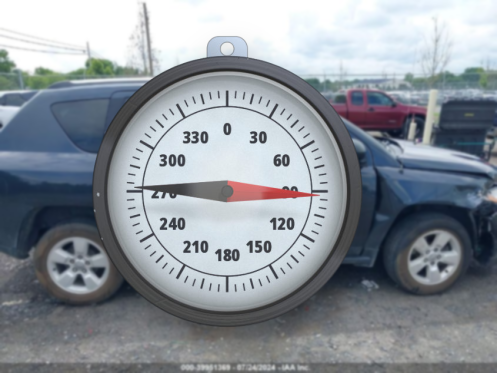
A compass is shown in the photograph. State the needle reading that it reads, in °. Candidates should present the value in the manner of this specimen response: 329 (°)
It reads 92.5 (°)
